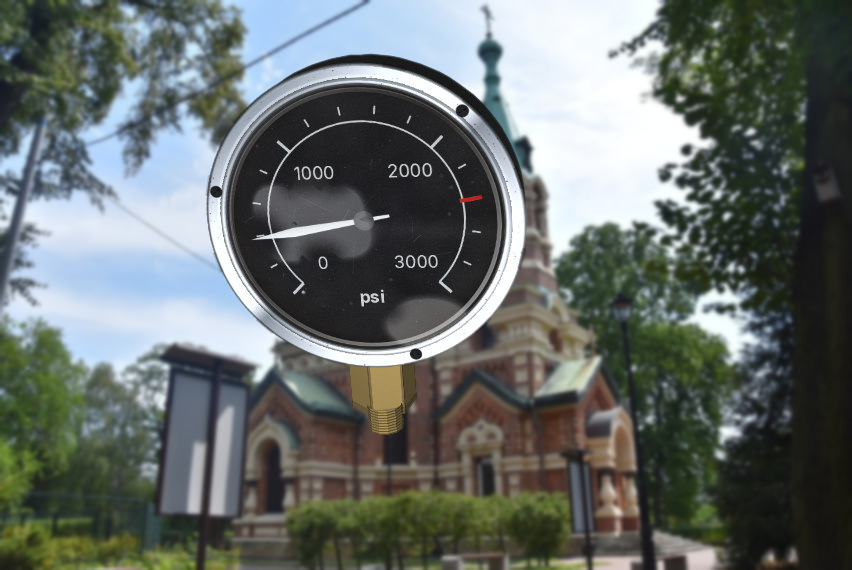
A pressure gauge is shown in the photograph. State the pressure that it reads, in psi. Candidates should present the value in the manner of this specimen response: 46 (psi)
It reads 400 (psi)
